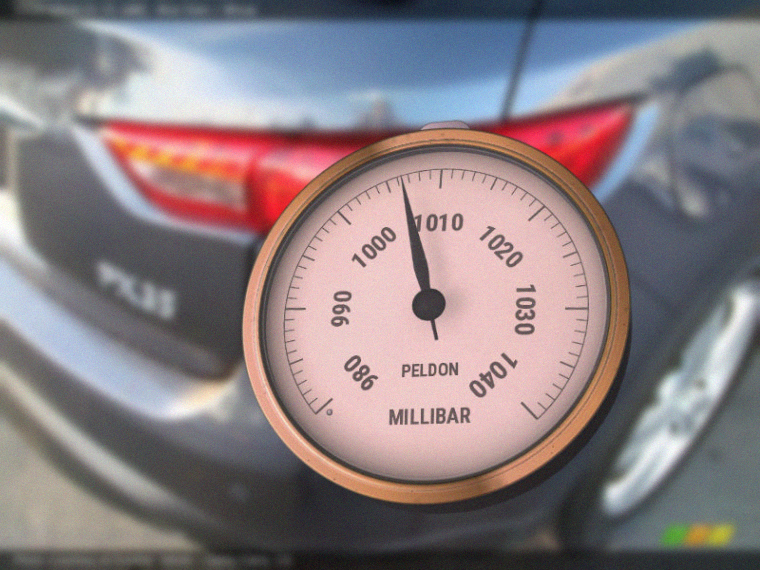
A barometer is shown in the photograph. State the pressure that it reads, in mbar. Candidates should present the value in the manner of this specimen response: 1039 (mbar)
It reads 1006.5 (mbar)
